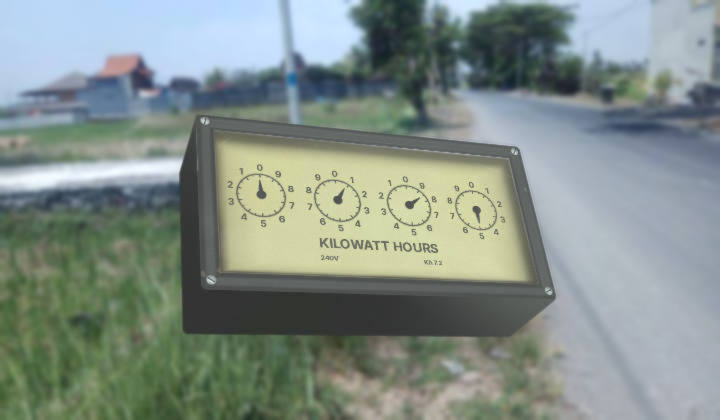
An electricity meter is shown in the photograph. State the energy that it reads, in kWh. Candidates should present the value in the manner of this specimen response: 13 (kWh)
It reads 85 (kWh)
